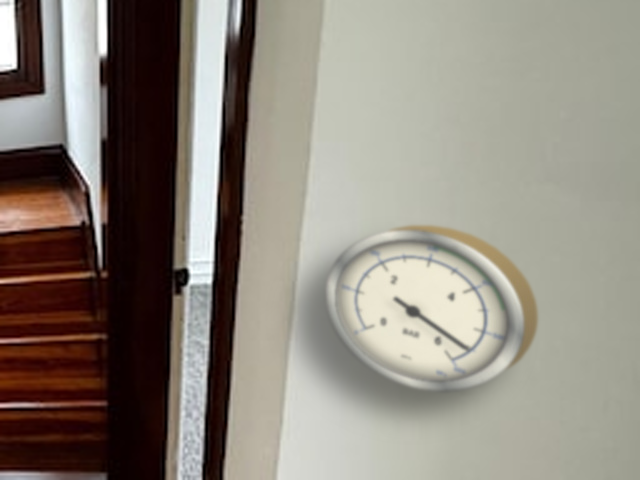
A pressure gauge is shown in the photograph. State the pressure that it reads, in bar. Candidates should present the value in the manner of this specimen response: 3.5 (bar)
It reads 5.5 (bar)
